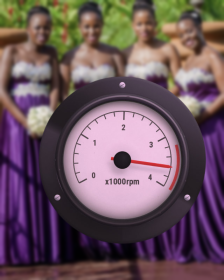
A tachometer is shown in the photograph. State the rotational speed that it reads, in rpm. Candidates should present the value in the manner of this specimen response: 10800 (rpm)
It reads 3600 (rpm)
